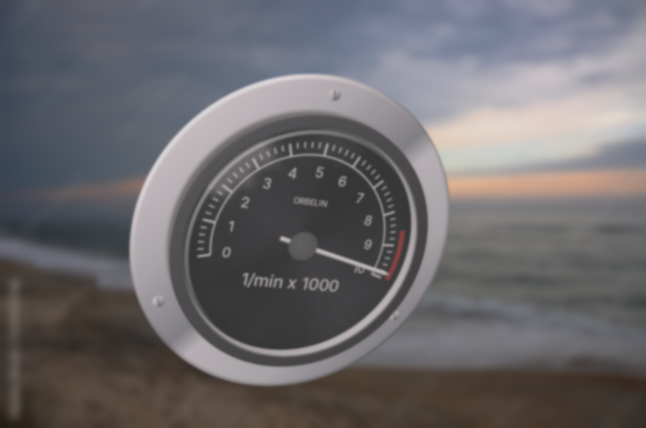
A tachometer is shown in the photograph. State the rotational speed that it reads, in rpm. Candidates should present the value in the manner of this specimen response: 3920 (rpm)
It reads 9800 (rpm)
